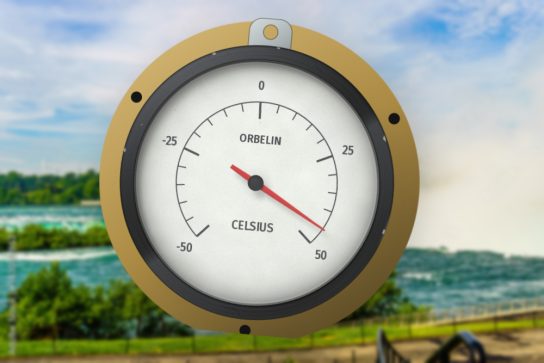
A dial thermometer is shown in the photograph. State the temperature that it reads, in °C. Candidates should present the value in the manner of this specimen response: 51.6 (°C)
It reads 45 (°C)
